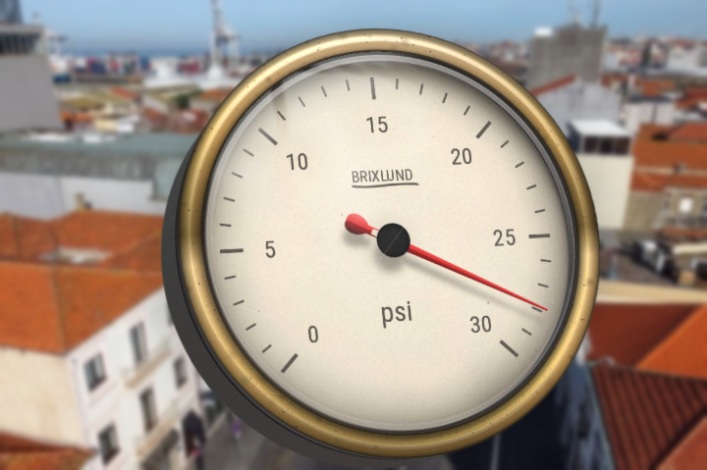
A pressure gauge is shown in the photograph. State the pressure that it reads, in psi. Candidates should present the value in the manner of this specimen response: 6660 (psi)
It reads 28 (psi)
